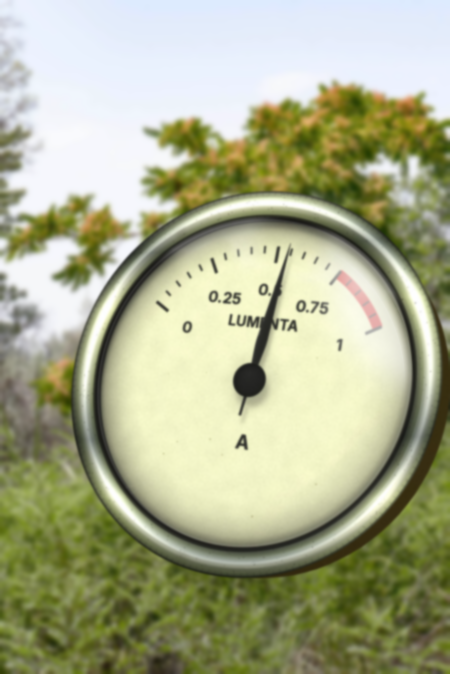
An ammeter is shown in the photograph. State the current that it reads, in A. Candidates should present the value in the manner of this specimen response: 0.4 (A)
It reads 0.55 (A)
